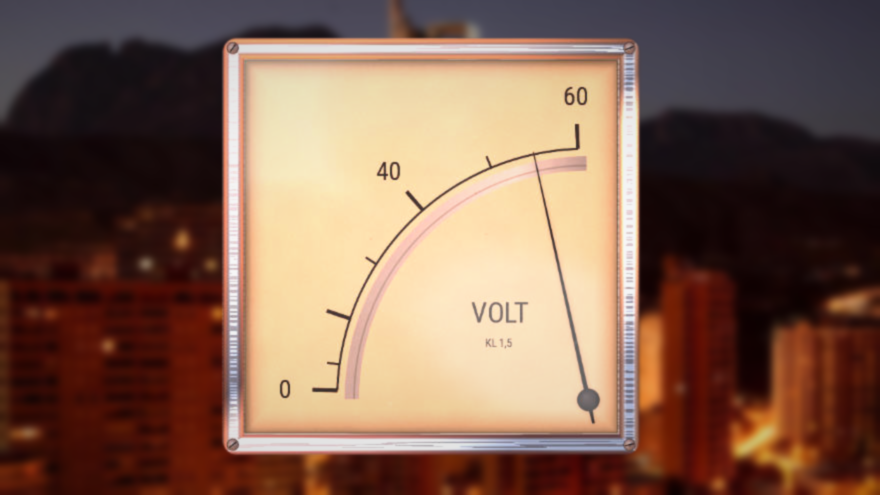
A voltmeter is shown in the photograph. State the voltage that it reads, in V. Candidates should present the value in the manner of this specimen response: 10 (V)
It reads 55 (V)
